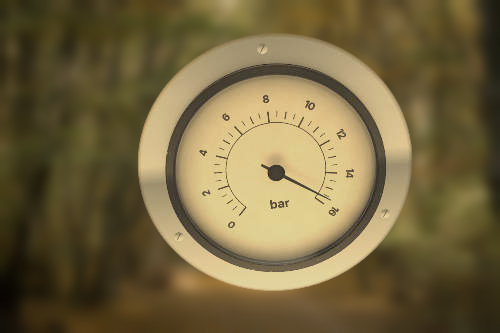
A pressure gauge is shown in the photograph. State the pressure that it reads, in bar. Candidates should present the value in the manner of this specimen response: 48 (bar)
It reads 15.5 (bar)
